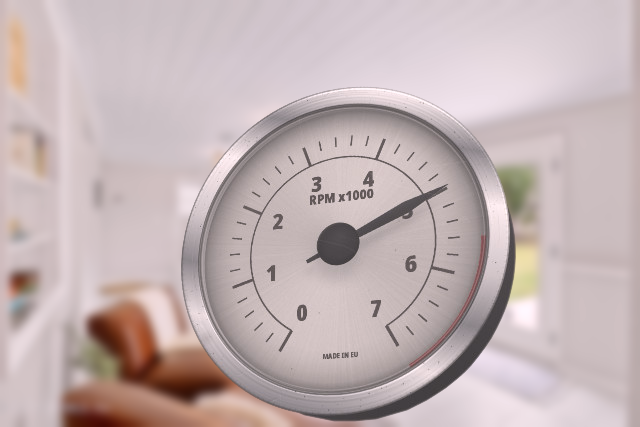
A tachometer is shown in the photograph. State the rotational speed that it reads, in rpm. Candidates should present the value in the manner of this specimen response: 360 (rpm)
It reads 5000 (rpm)
